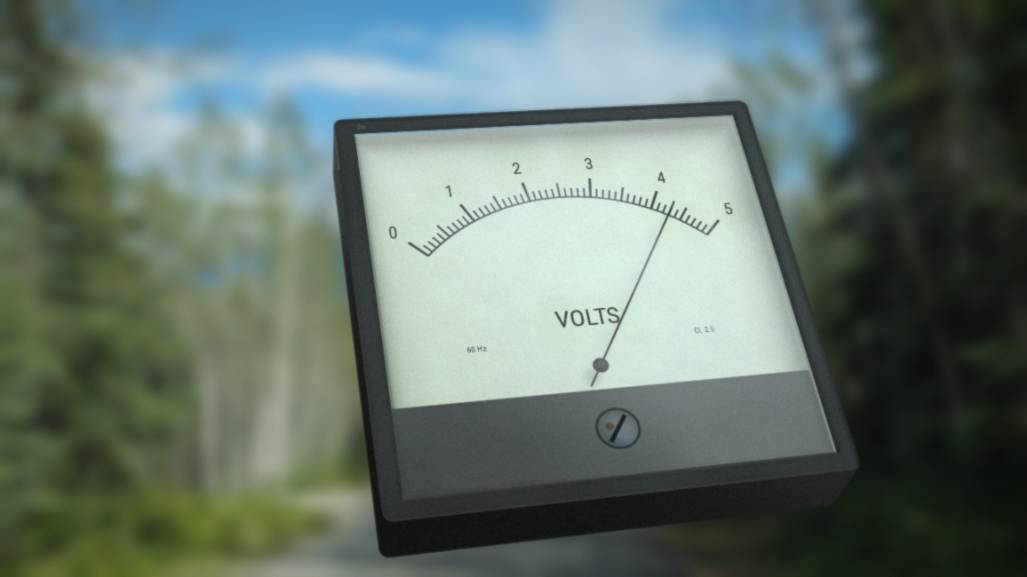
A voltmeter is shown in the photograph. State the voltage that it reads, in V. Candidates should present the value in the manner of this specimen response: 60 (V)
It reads 4.3 (V)
